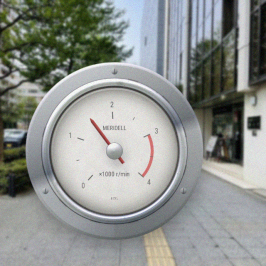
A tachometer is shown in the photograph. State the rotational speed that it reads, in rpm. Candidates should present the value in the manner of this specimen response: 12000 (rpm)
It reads 1500 (rpm)
